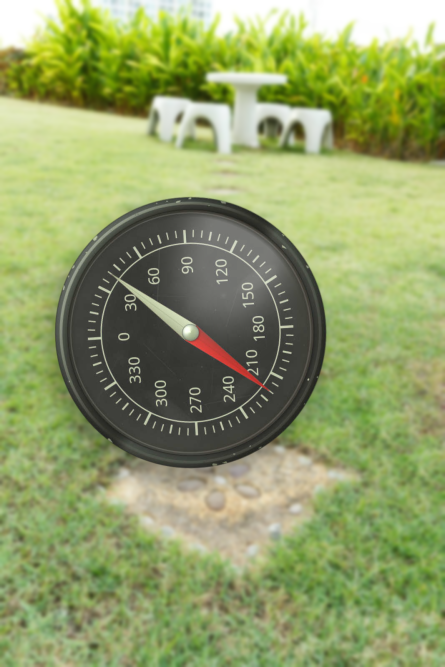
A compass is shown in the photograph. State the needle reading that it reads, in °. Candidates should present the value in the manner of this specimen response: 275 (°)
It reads 220 (°)
